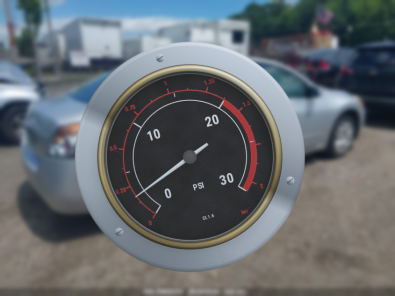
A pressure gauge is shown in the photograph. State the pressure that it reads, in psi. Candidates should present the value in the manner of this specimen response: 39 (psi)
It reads 2.5 (psi)
